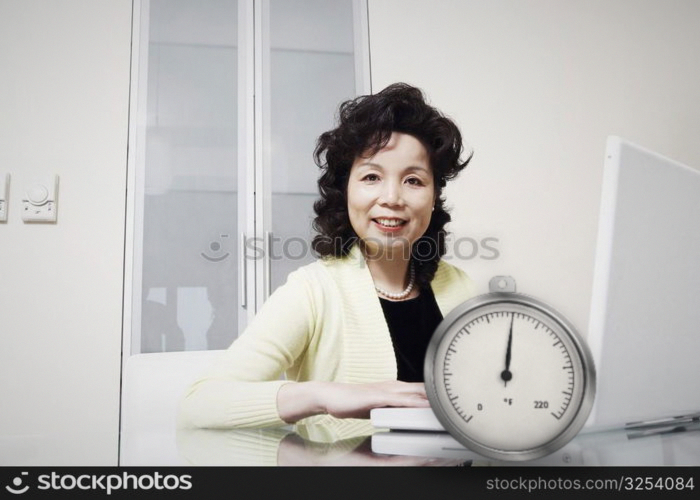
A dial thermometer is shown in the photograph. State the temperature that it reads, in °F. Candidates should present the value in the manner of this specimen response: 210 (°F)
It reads 120 (°F)
